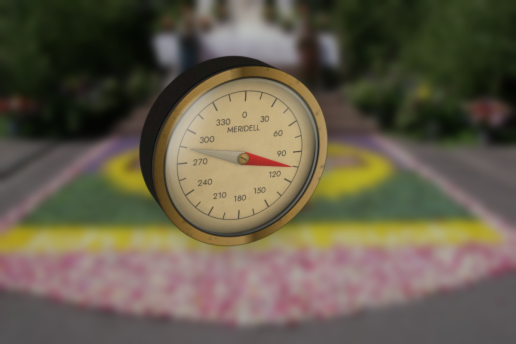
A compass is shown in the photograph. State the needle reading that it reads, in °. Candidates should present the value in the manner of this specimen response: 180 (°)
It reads 105 (°)
